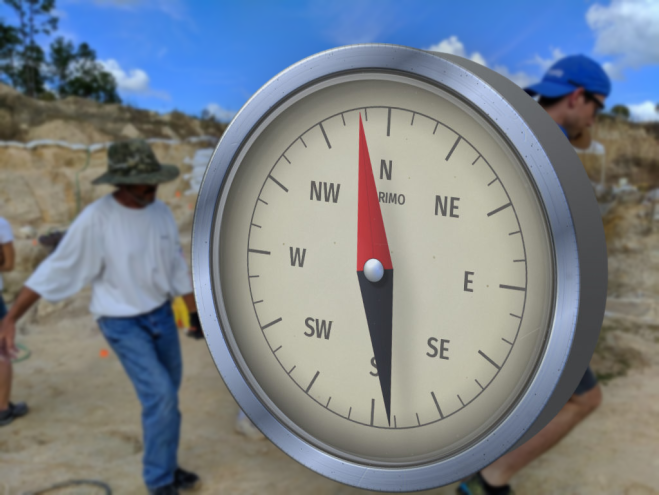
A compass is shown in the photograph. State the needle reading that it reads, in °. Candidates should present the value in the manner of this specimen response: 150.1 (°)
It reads 350 (°)
